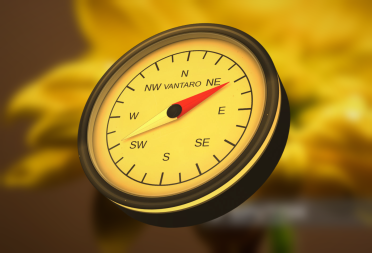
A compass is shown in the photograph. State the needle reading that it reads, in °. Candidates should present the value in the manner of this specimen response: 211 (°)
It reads 60 (°)
